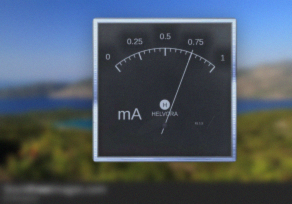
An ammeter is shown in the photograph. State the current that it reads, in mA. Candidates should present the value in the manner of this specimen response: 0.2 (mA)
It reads 0.75 (mA)
